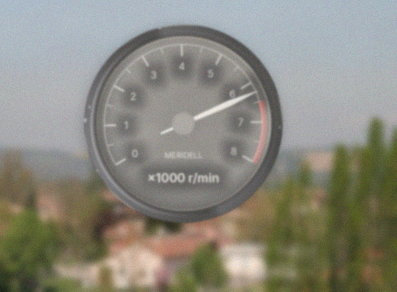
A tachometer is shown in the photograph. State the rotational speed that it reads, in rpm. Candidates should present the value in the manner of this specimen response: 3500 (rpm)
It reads 6250 (rpm)
